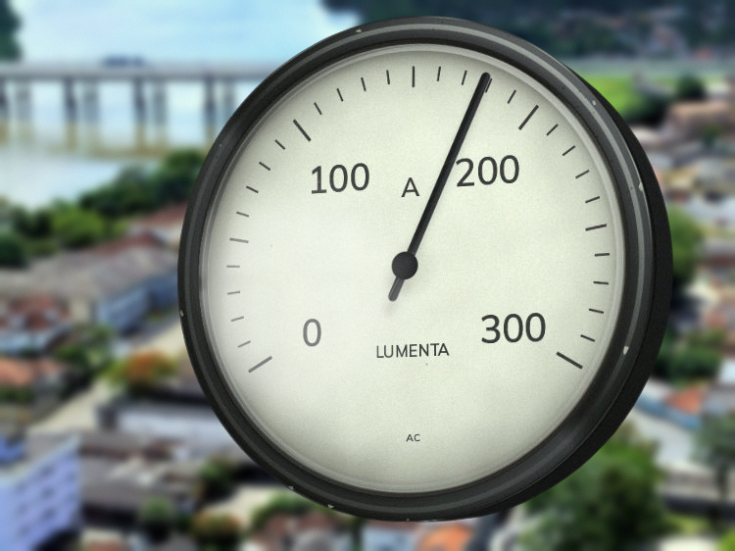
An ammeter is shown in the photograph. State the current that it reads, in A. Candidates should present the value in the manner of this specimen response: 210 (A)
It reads 180 (A)
